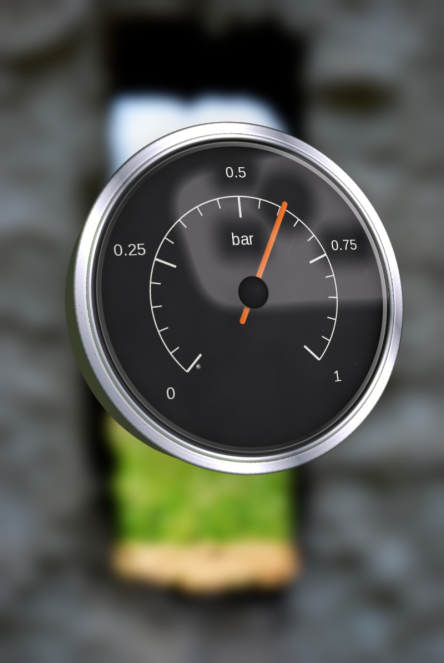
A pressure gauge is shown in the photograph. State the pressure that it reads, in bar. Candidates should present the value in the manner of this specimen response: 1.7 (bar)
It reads 0.6 (bar)
